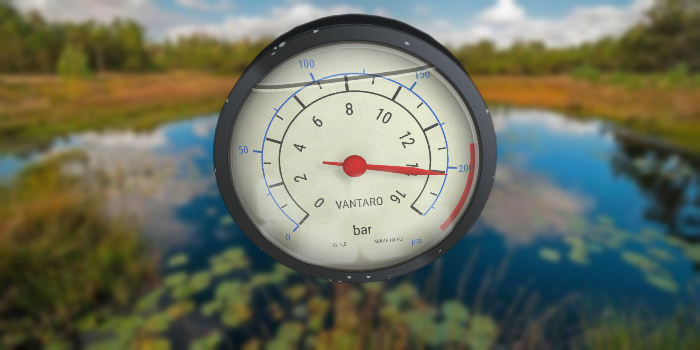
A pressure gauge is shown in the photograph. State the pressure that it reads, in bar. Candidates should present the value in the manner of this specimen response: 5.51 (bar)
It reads 14 (bar)
